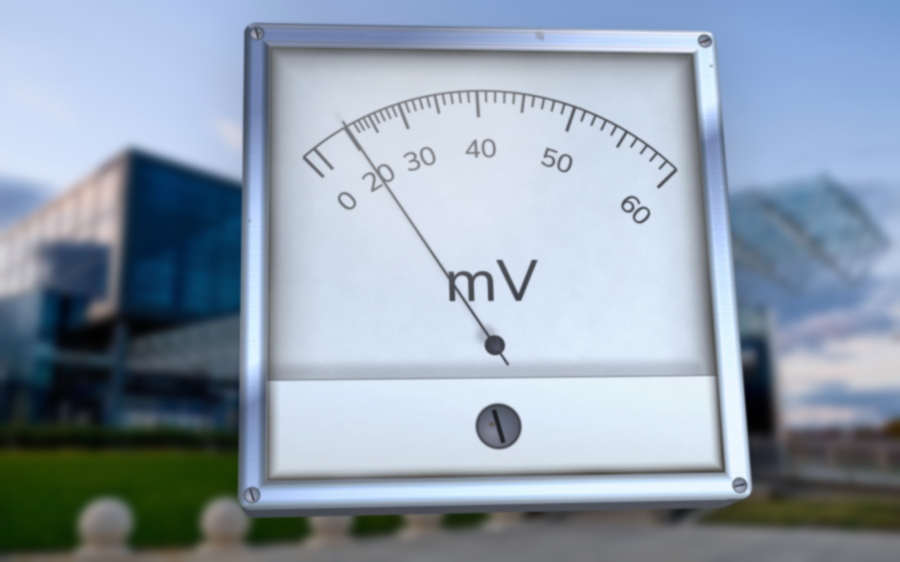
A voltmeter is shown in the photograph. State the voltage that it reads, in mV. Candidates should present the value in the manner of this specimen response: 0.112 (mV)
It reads 20 (mV)
